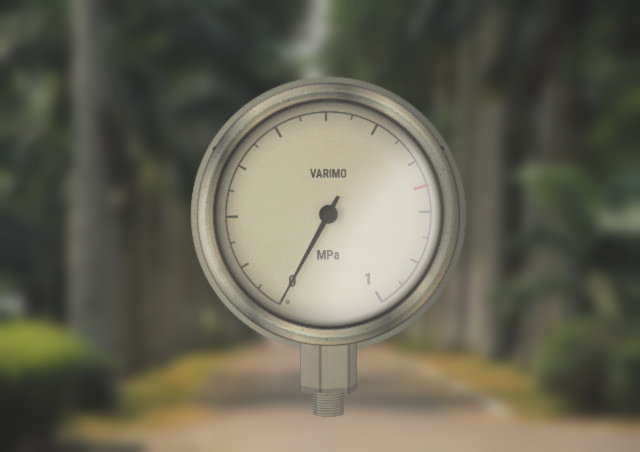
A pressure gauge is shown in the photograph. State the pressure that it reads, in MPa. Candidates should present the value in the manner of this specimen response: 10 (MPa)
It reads 0 (MPa)
